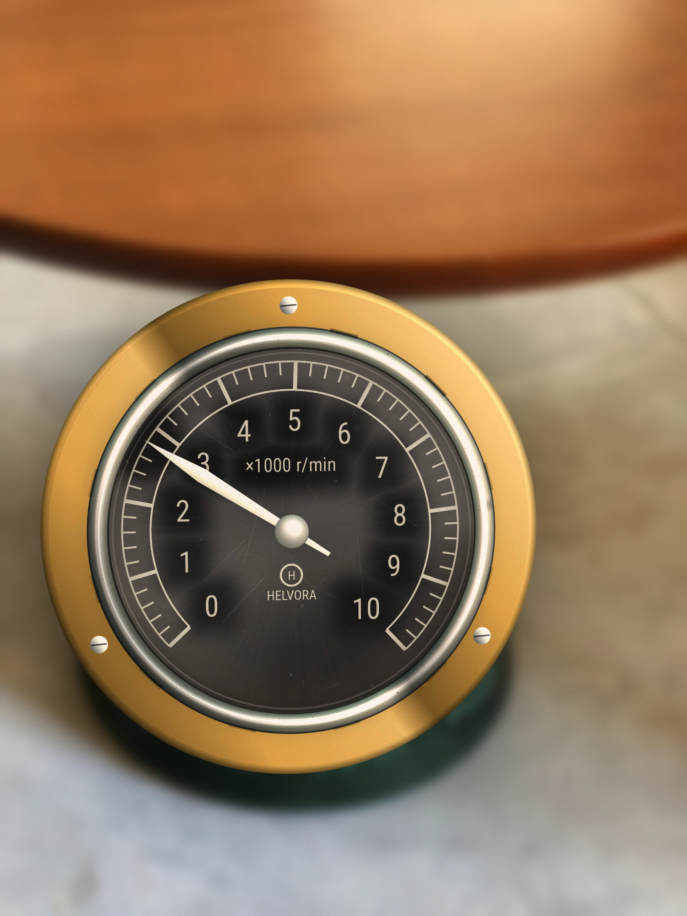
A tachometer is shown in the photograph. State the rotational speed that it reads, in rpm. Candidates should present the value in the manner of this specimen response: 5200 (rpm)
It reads 2800 (rpm)
